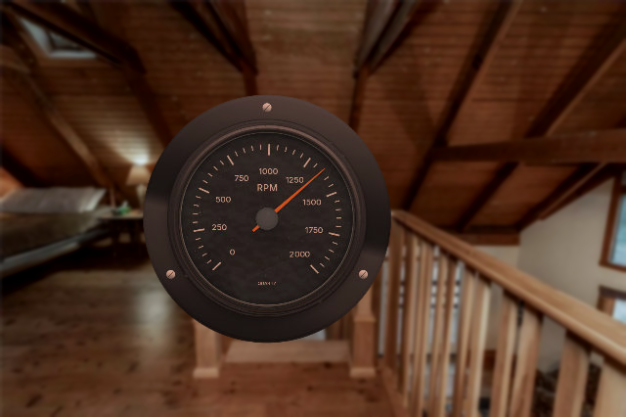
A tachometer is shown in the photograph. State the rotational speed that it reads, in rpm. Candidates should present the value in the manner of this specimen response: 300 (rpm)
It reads 1350 (rpm)
